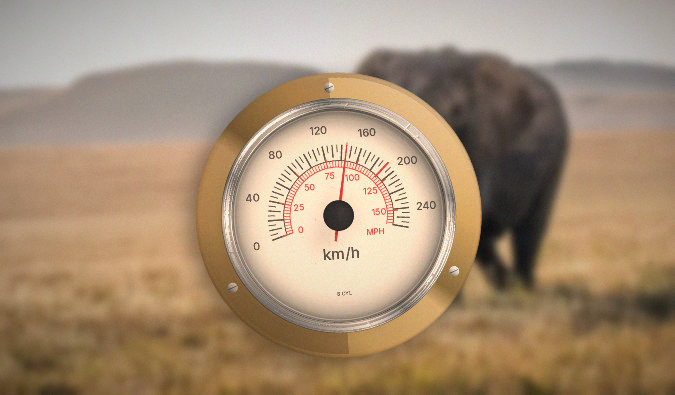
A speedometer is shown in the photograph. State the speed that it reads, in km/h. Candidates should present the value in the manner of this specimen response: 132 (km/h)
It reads 145 (km/h)
